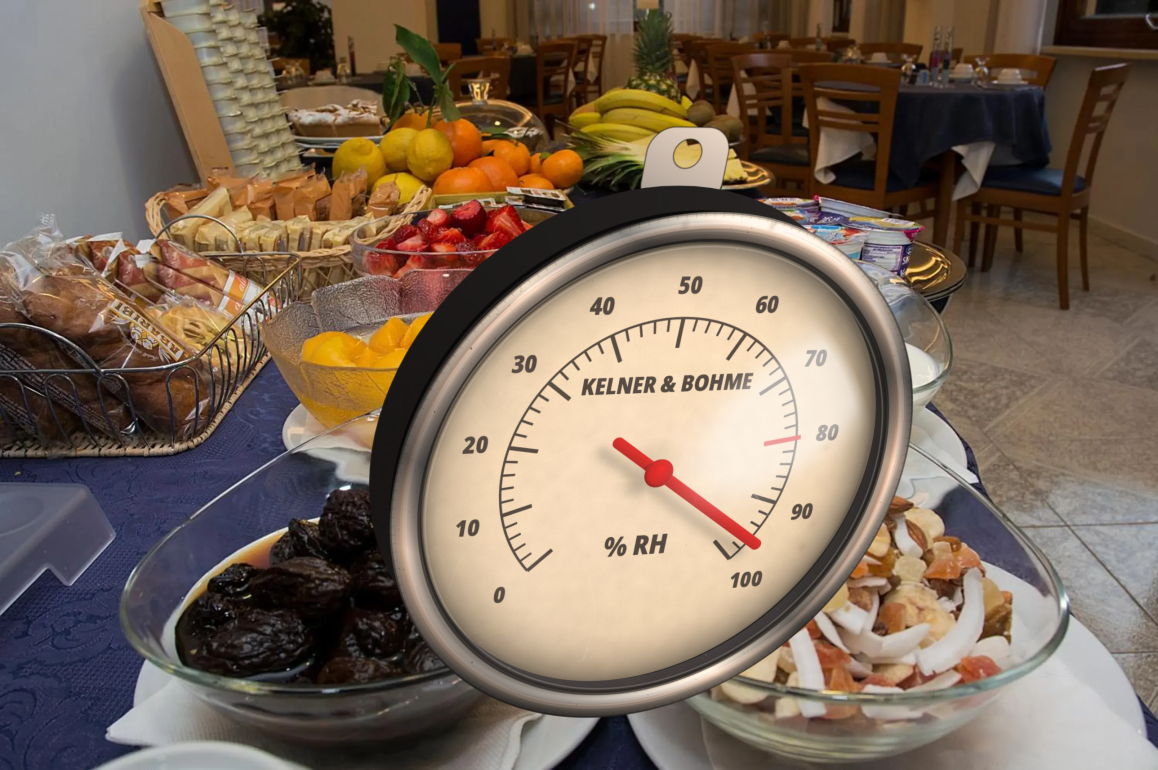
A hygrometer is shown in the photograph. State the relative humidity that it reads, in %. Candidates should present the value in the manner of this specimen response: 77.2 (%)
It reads 96 (%)
